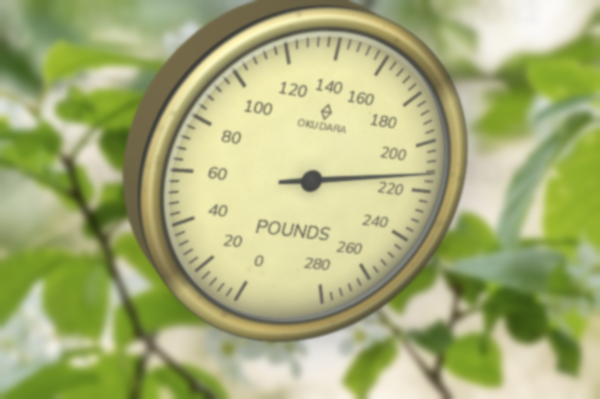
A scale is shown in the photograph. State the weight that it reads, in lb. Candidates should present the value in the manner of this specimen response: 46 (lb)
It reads 212 (lb)
